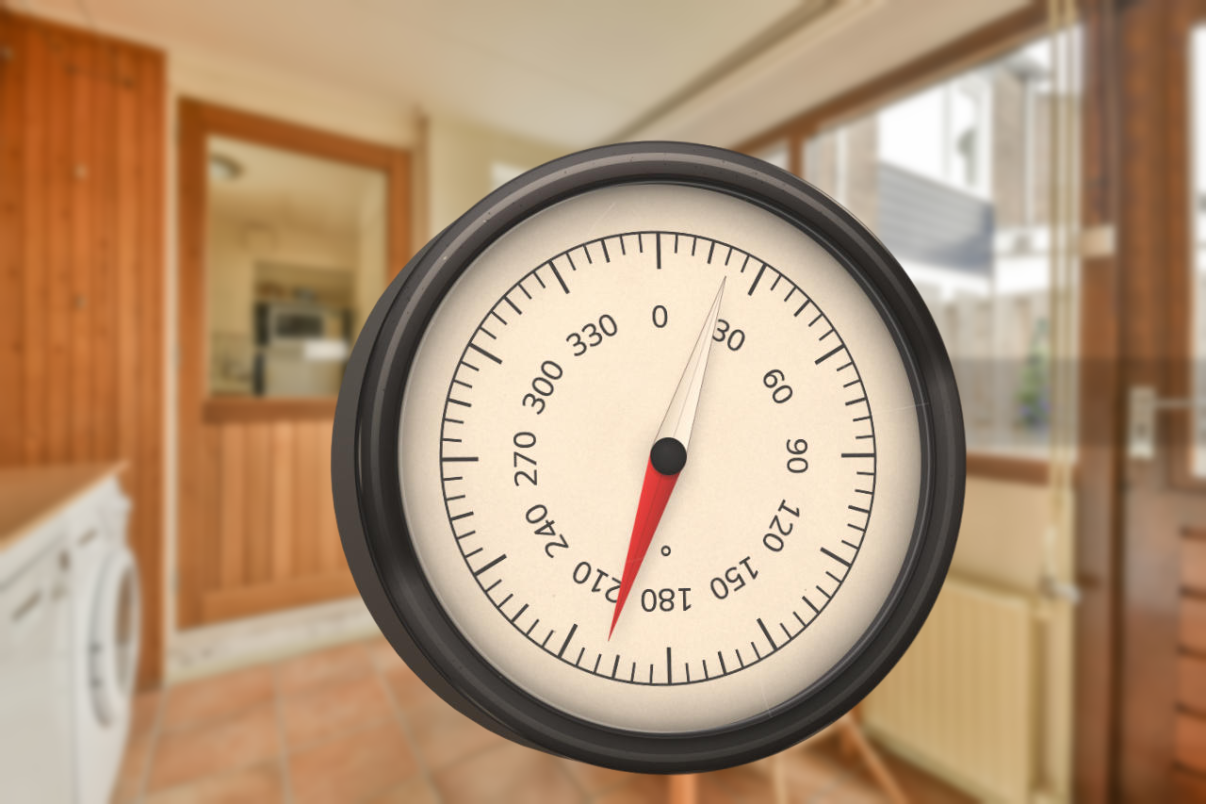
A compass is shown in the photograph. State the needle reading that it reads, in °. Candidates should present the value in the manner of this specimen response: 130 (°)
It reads 200 (°)
